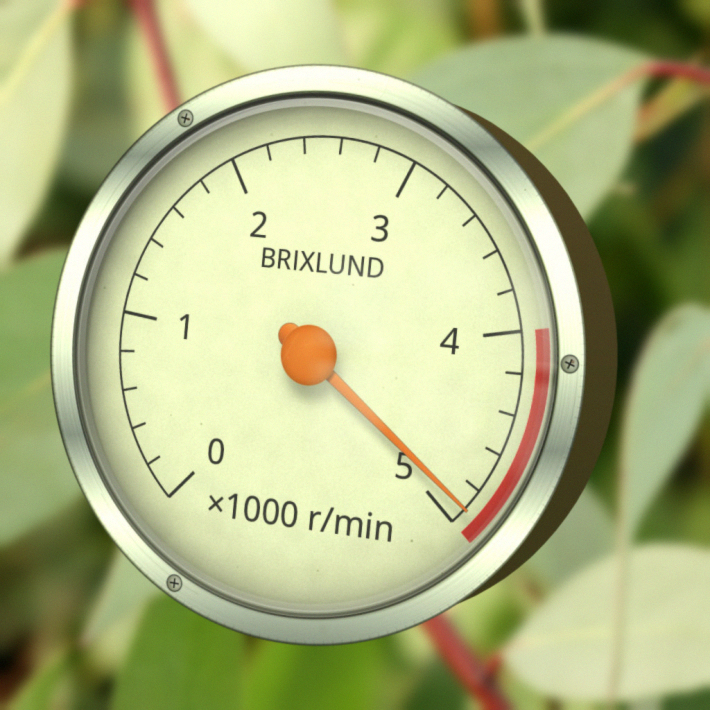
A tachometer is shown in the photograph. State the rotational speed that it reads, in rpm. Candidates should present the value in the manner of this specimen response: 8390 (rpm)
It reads 4900 (rpm)
